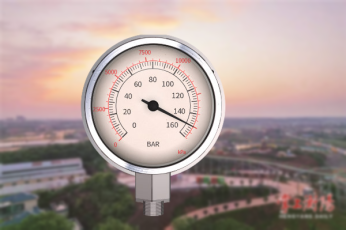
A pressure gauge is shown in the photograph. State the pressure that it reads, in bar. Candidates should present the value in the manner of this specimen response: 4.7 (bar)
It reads 150 (bar)
